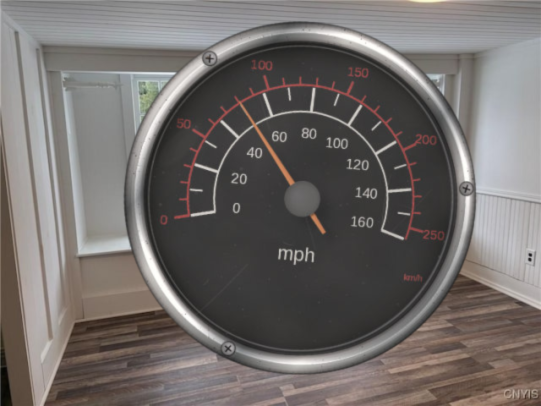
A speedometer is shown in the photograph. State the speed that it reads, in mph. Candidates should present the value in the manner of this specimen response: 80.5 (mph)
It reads 50 (mph)
